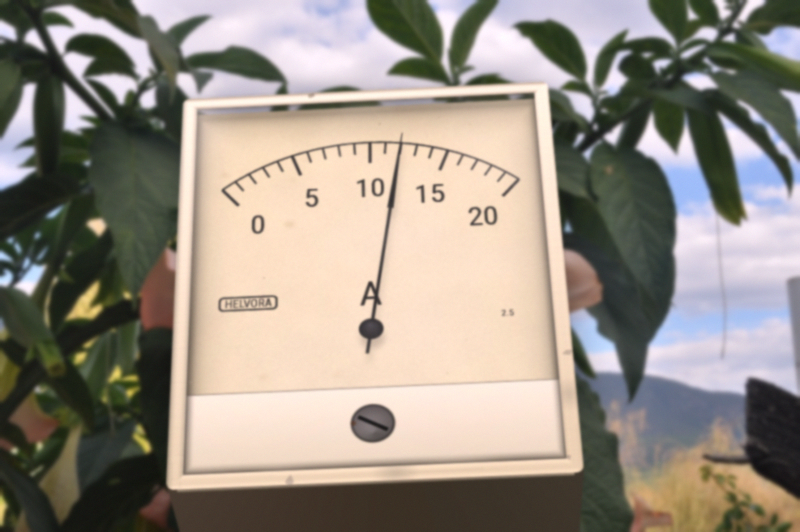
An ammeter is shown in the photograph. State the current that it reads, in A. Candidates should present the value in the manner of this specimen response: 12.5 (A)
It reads 12 (A)
